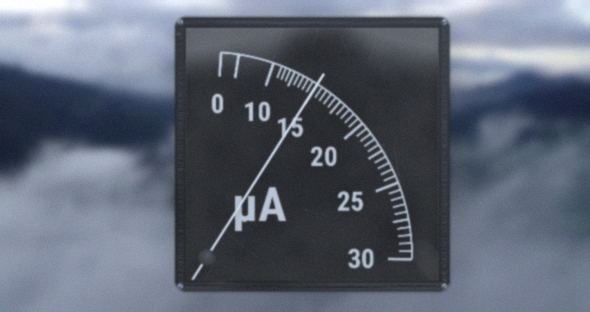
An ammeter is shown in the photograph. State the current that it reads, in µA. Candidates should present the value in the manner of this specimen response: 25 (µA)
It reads 15 (µA)
